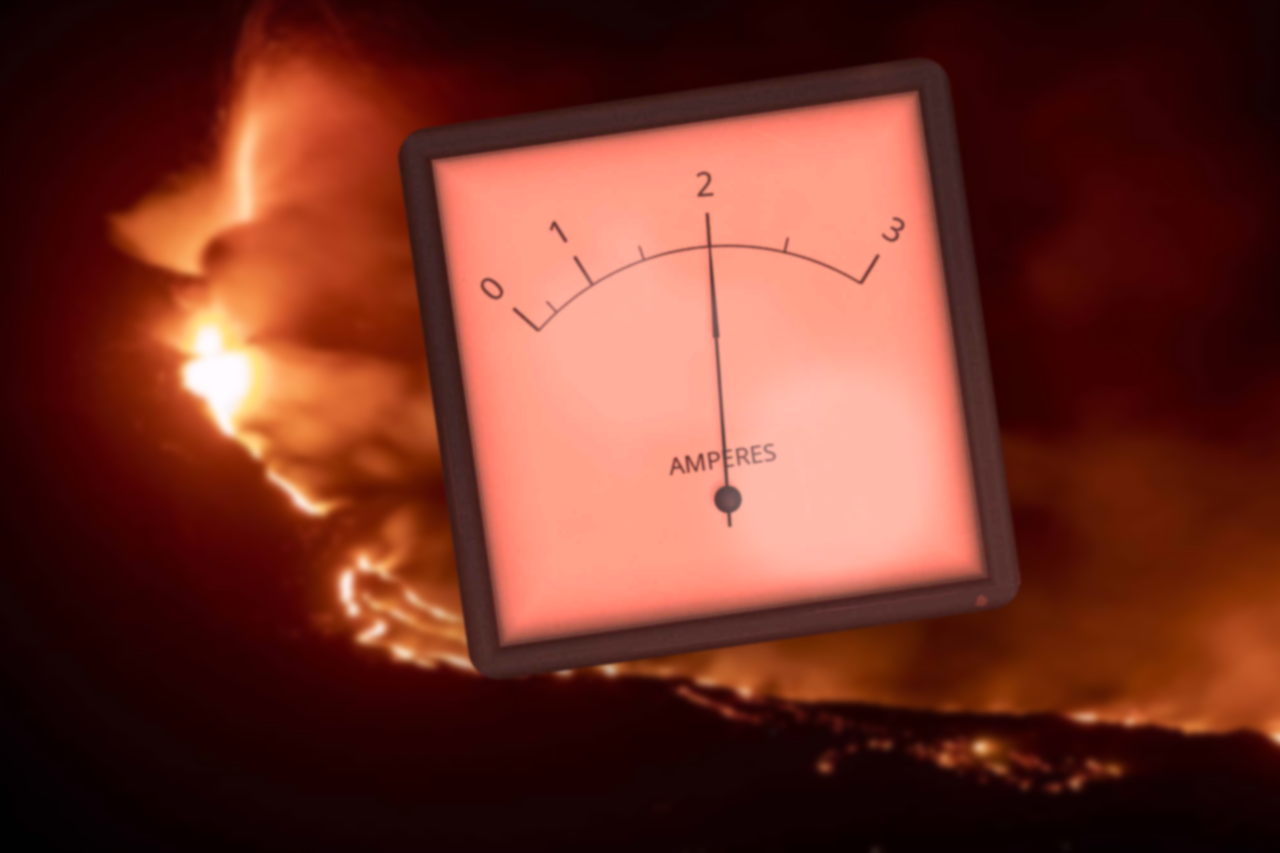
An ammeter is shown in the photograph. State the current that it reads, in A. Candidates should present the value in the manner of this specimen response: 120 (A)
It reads 2 (A)
